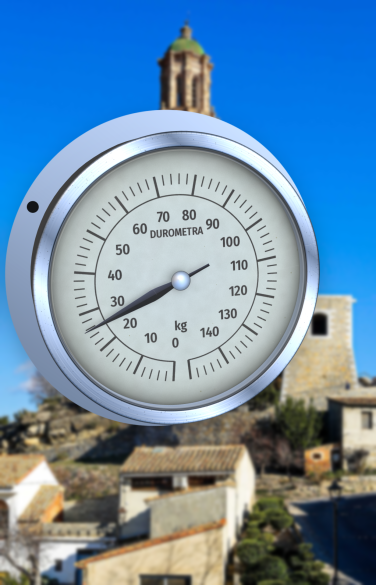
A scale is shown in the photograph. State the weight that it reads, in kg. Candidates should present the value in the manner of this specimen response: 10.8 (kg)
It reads 26 (kg)
